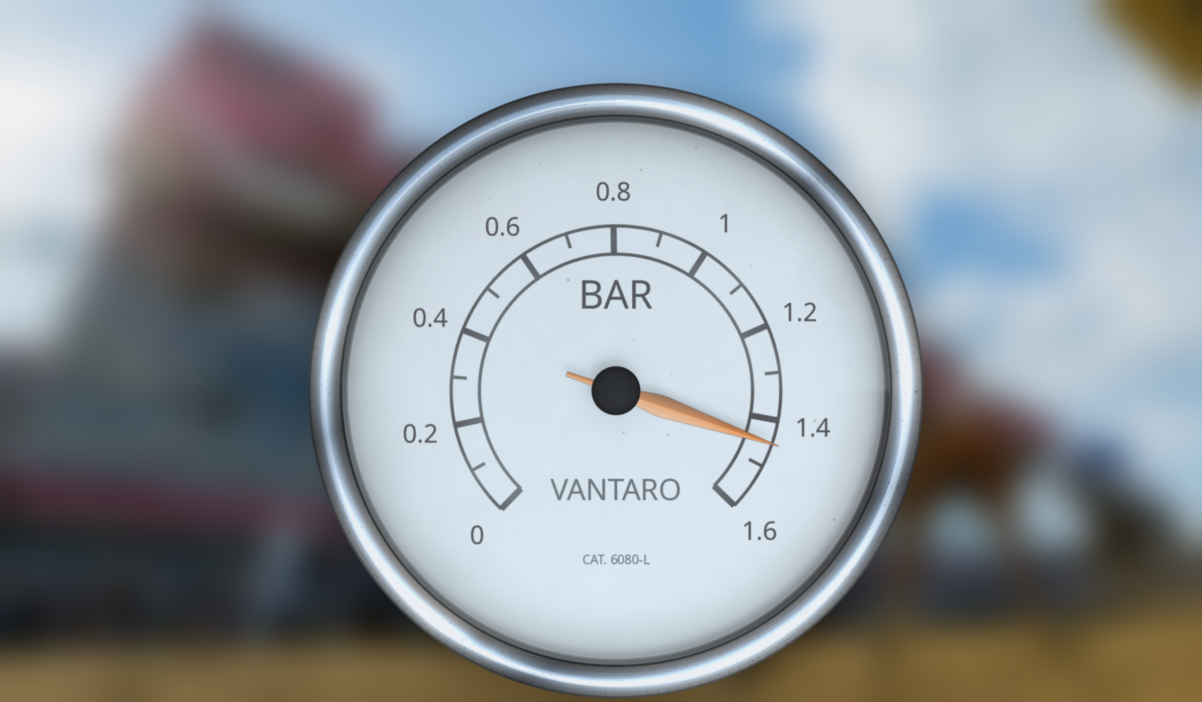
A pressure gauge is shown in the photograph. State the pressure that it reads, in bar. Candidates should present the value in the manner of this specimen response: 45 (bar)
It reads 1.45 (bar)
